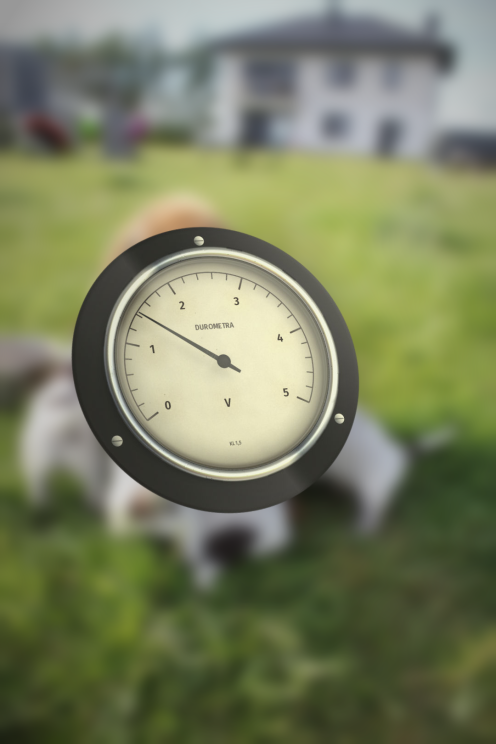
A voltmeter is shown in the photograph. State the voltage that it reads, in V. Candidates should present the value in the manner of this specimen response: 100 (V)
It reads 1.4 (V)
